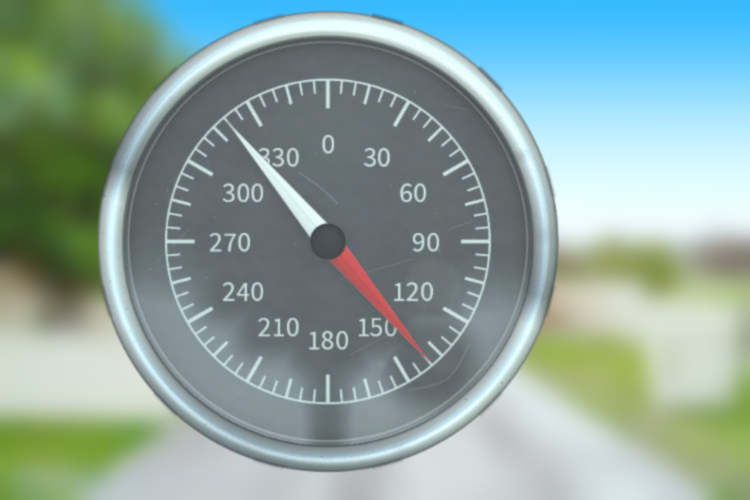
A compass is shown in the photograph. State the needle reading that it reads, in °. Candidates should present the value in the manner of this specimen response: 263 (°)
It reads 140 (°)
